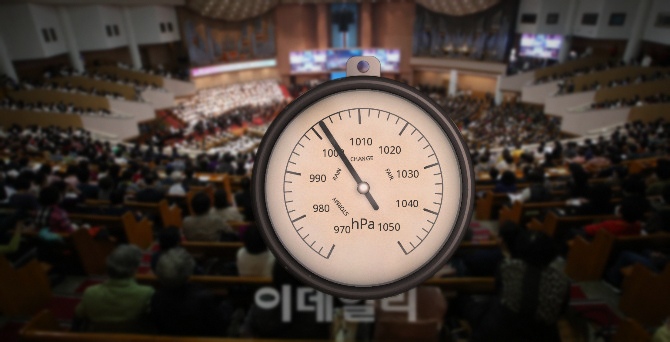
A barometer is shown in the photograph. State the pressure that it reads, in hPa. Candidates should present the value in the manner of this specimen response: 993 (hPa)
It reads 1002 (hPa)
